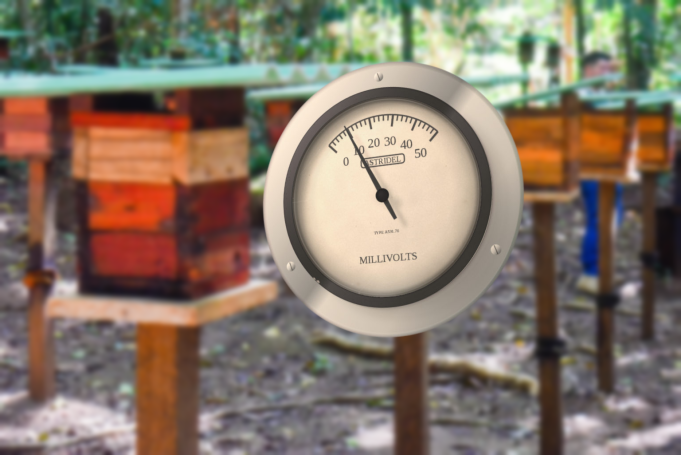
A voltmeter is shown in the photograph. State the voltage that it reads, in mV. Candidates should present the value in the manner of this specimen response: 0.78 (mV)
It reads 10 (mV)
